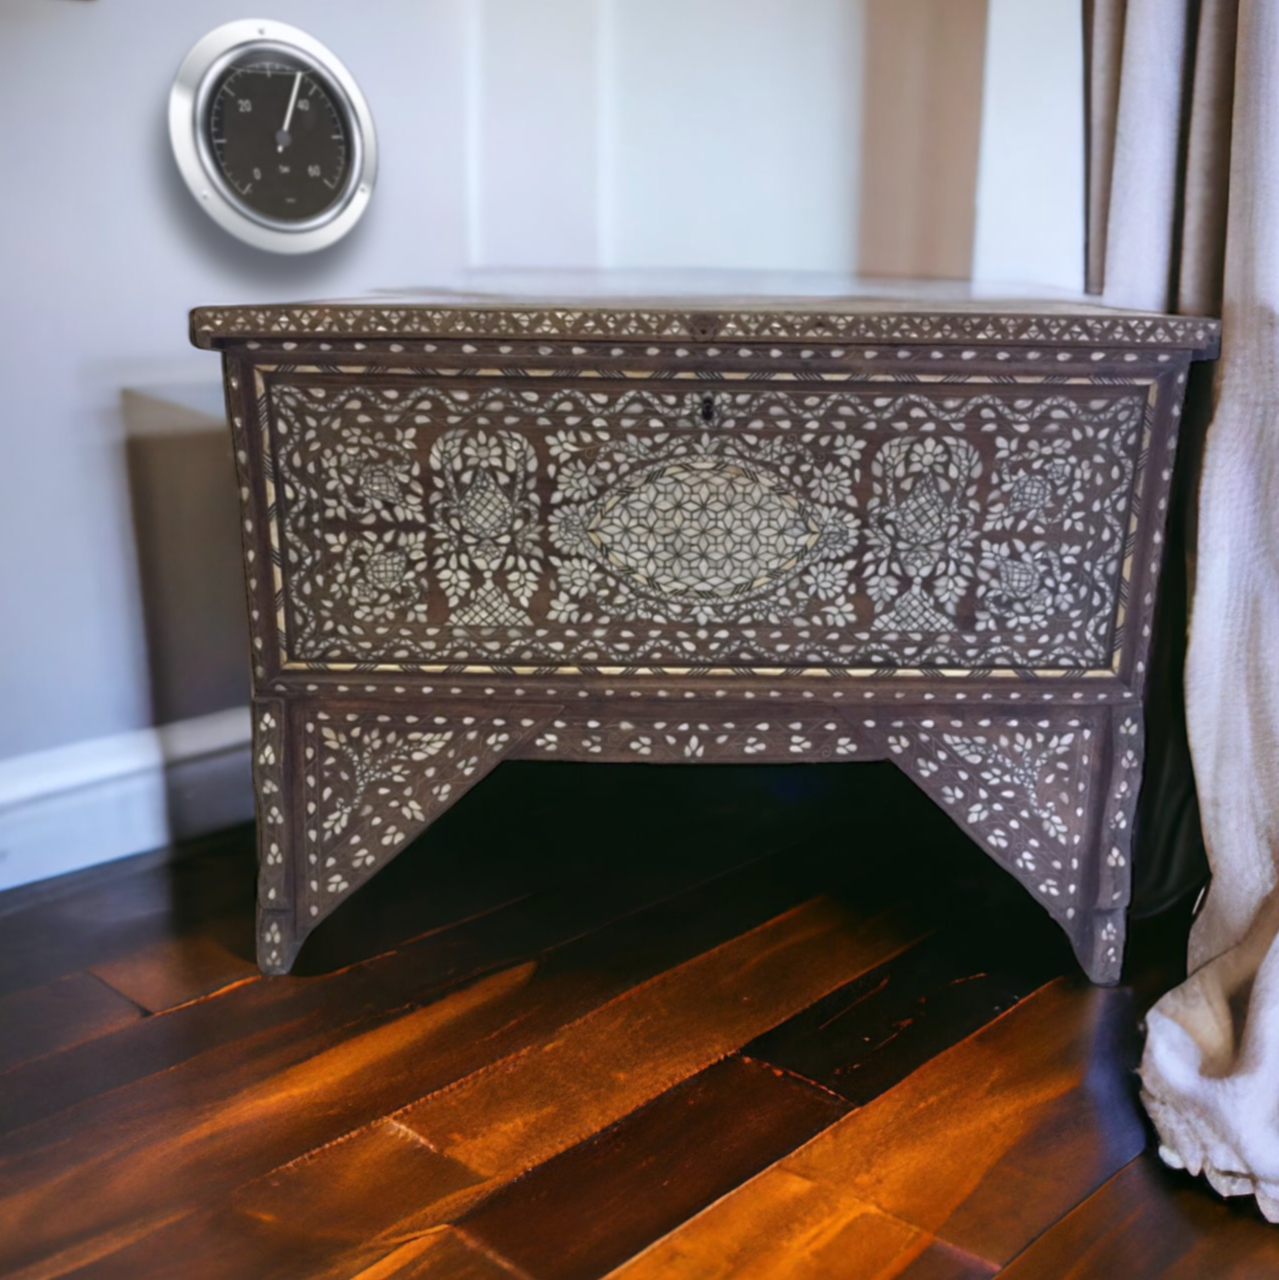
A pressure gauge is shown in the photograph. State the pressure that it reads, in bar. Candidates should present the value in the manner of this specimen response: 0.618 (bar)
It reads 36 (bar)
